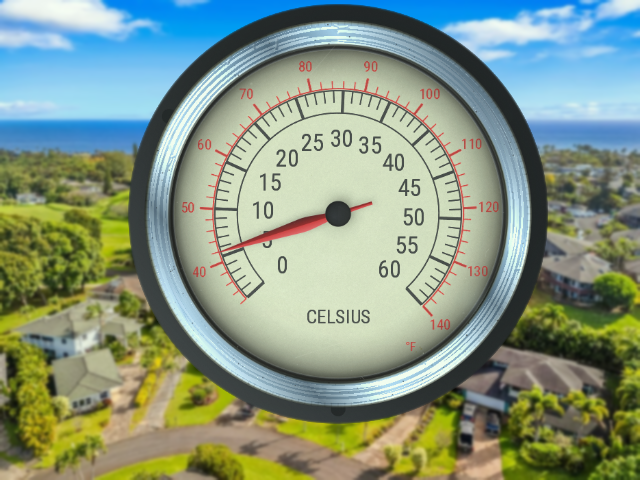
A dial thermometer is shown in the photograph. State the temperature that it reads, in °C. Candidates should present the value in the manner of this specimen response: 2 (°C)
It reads 5.5 (°C)
